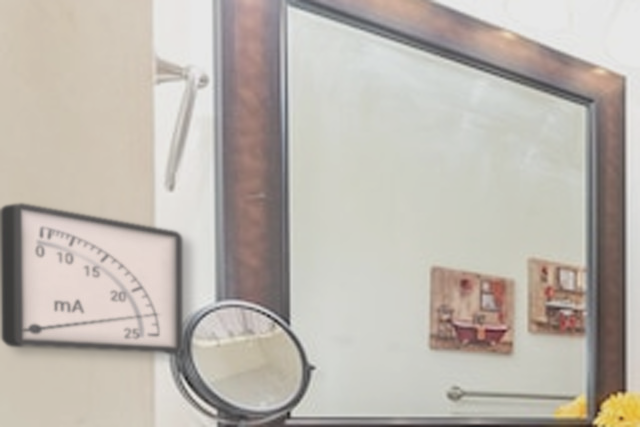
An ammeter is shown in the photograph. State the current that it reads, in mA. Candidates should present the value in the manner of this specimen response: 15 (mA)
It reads 23 (mA)
